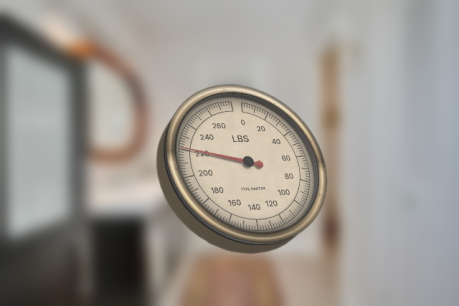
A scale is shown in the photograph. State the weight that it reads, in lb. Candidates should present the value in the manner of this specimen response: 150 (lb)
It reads 220 (lb)
